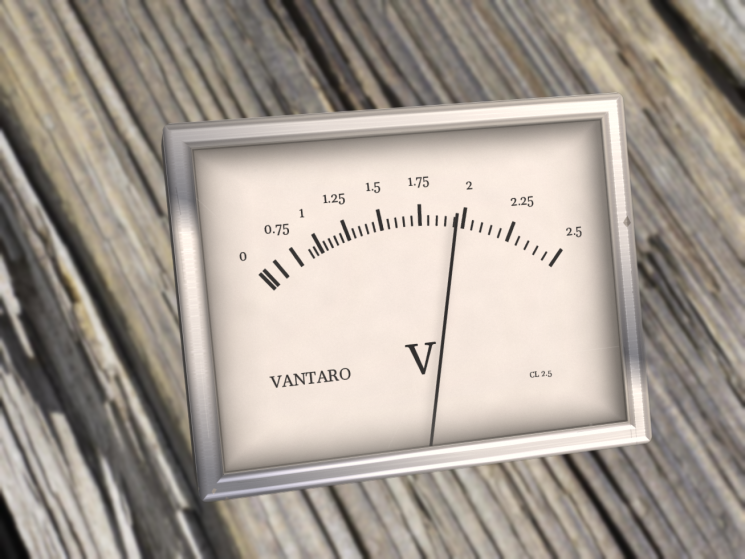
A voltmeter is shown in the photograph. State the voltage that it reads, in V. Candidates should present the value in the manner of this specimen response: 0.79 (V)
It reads 1.95 (V)
